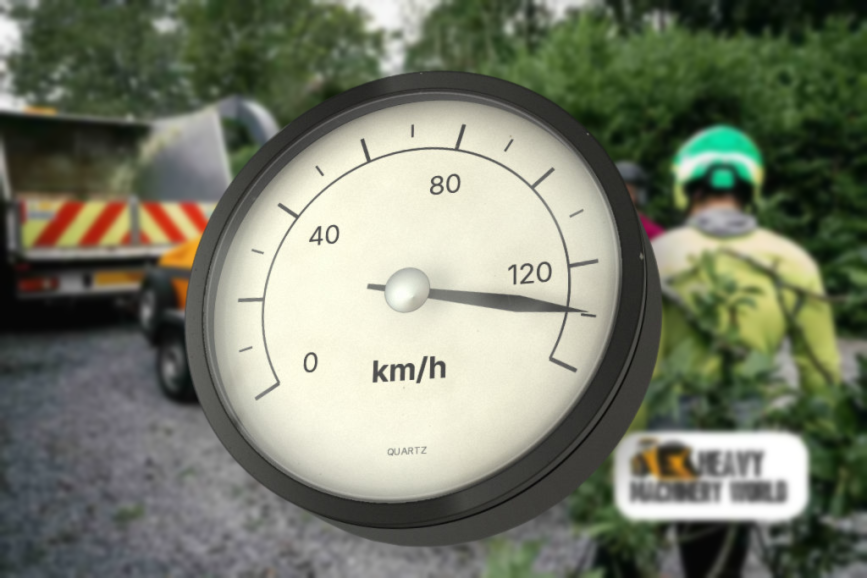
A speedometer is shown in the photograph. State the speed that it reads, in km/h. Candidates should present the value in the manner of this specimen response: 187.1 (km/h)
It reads 130 (km/h)
